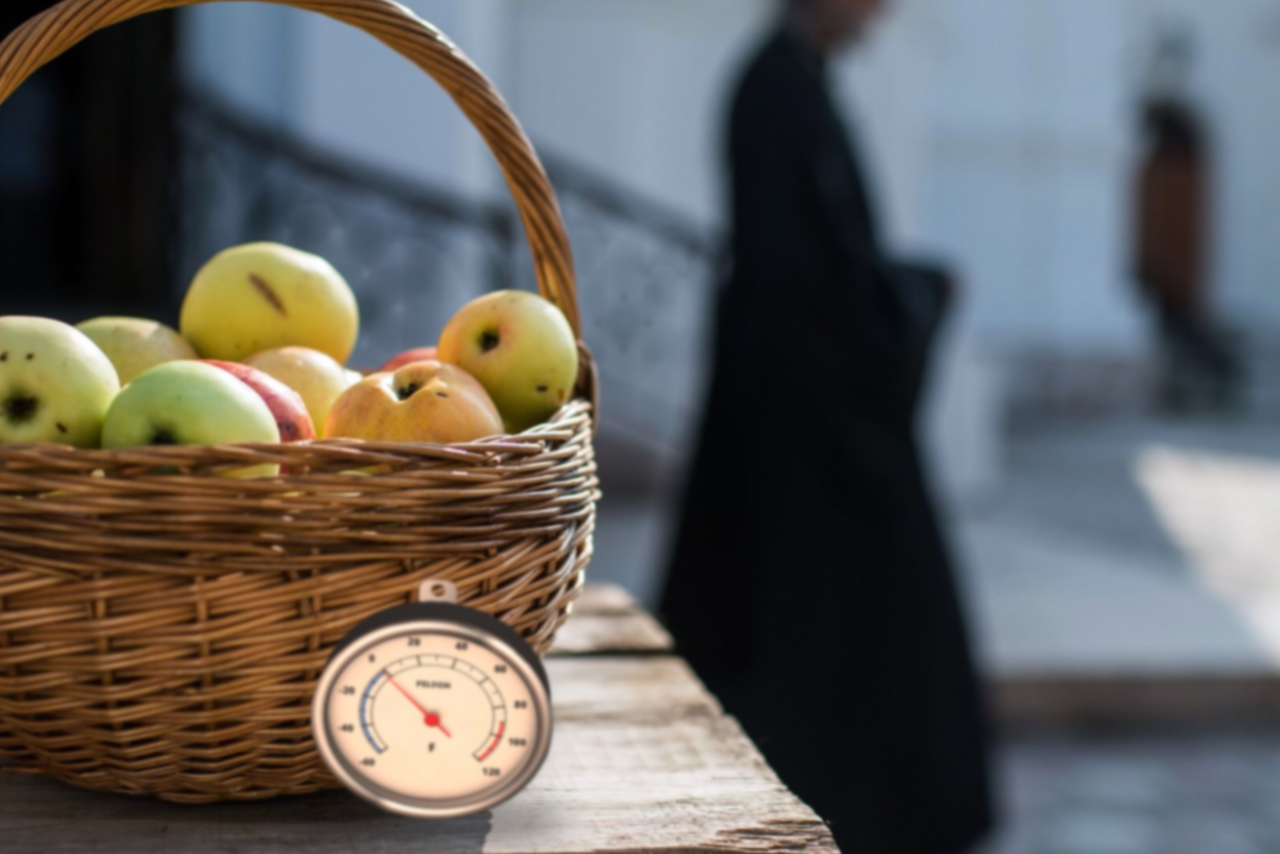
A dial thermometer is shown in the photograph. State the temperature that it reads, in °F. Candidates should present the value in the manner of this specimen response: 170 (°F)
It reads 0 (°F)
